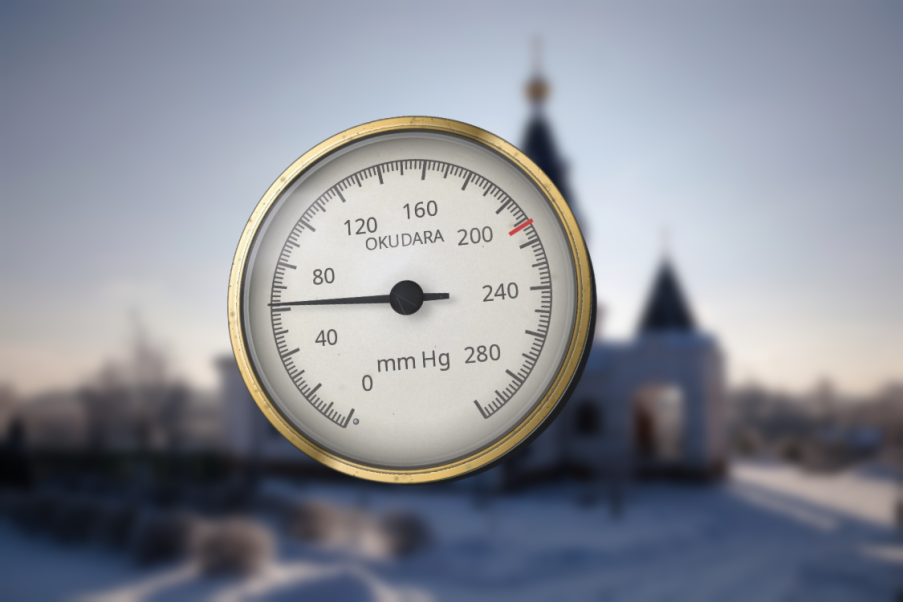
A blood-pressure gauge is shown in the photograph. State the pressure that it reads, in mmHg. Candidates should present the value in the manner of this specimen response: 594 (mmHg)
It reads 62 (mmHg)
